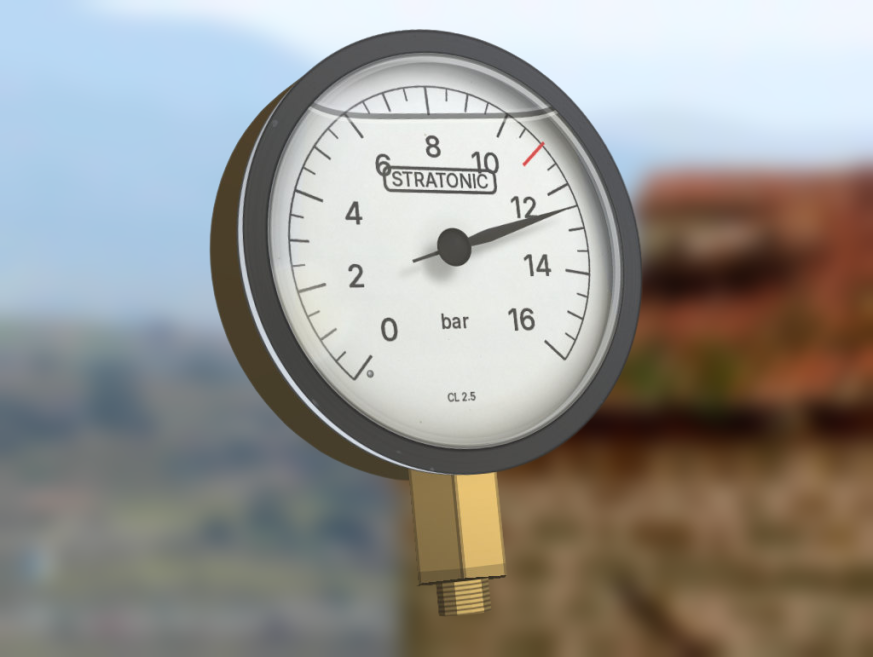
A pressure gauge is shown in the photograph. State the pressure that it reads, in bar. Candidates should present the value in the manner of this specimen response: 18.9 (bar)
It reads 12.5 (bar)
